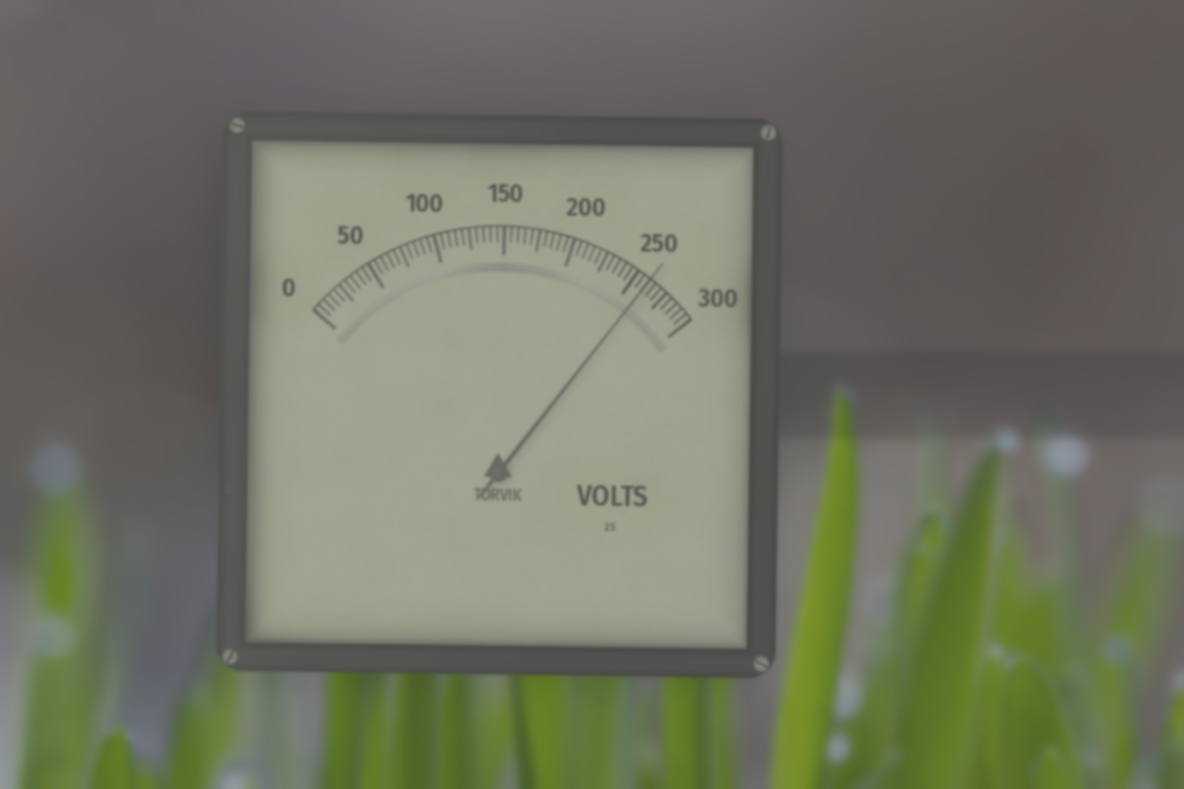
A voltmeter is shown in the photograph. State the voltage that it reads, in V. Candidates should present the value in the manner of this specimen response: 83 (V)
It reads 260 (V)
